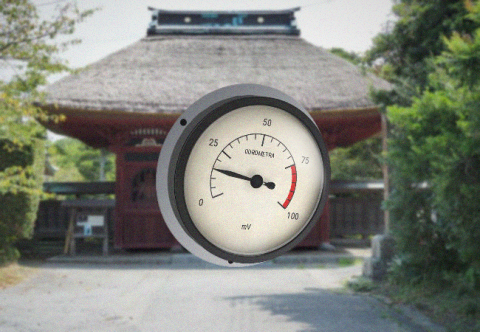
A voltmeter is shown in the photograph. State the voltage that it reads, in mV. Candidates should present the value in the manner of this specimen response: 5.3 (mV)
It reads 15 (mV)
